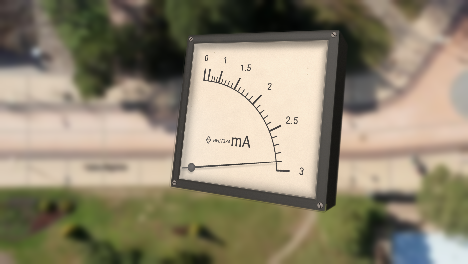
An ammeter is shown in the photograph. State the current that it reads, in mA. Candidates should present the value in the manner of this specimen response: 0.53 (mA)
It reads 2.9 (mA)
